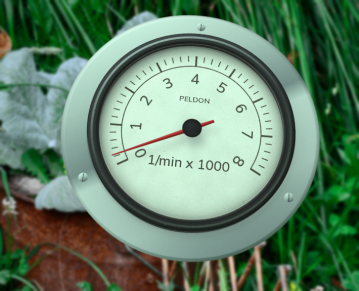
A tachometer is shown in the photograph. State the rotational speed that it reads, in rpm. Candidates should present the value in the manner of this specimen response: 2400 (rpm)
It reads 200 (rpm)
